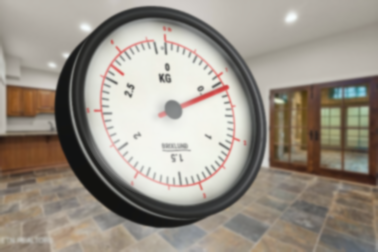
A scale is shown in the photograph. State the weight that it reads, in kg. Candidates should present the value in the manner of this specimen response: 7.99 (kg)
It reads 0.55 (kg)
